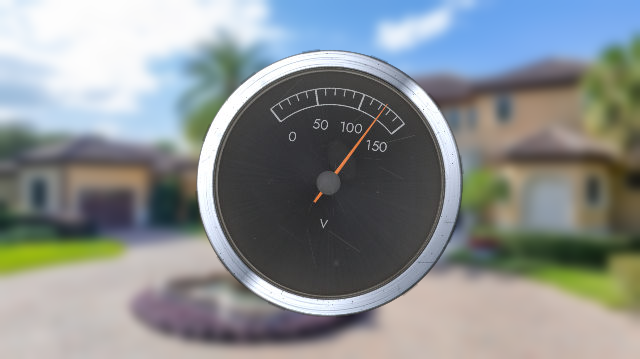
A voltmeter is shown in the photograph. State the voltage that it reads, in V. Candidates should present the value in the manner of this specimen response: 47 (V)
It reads 125 (V)
